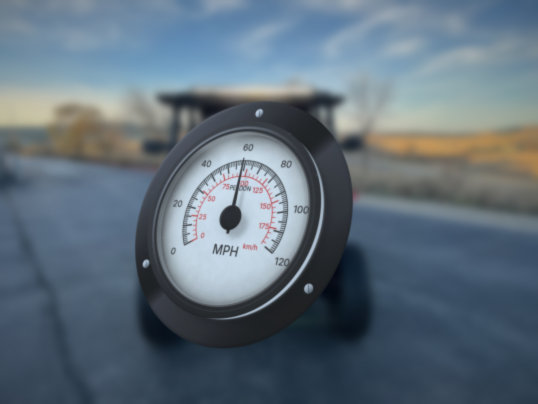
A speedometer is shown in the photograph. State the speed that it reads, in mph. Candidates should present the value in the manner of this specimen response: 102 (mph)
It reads 60 (mph)
